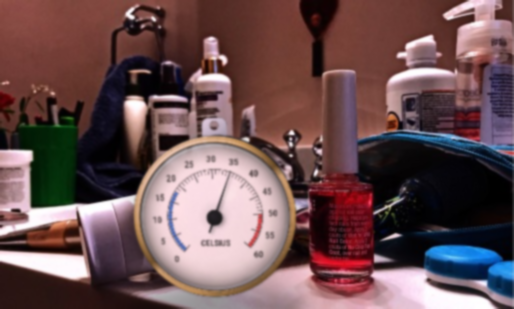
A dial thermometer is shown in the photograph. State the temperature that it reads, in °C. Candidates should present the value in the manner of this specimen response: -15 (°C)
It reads 35 (°C)
